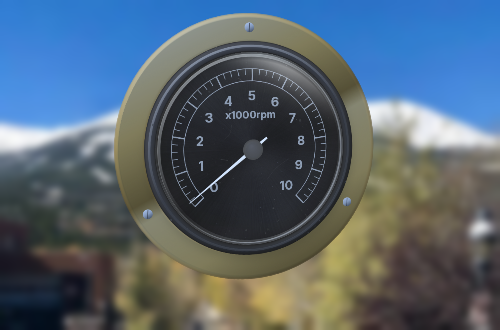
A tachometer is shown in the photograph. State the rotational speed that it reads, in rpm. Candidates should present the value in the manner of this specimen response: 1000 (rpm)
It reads 200 (rpm)
